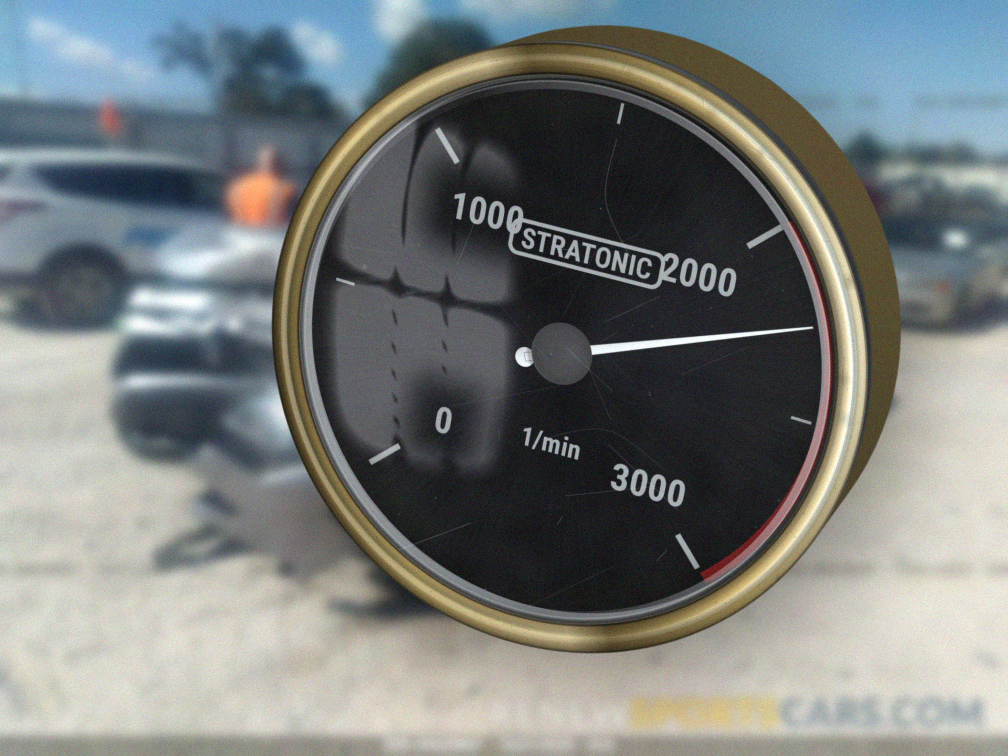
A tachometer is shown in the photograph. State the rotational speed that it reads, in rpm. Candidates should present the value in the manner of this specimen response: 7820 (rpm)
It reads 2250 (rpm)
